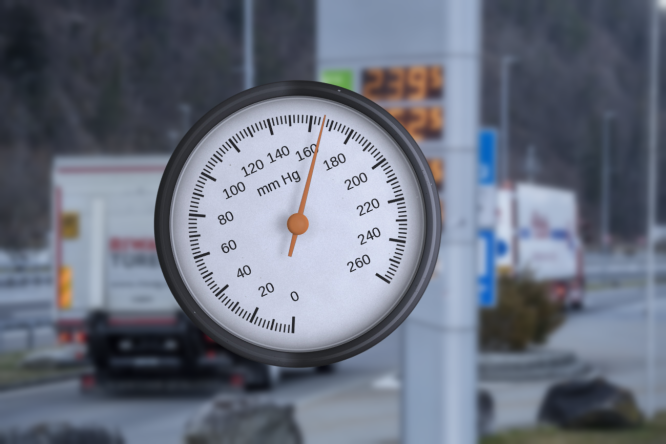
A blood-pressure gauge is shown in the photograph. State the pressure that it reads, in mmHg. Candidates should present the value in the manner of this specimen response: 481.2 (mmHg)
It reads 166 (mmHg)
